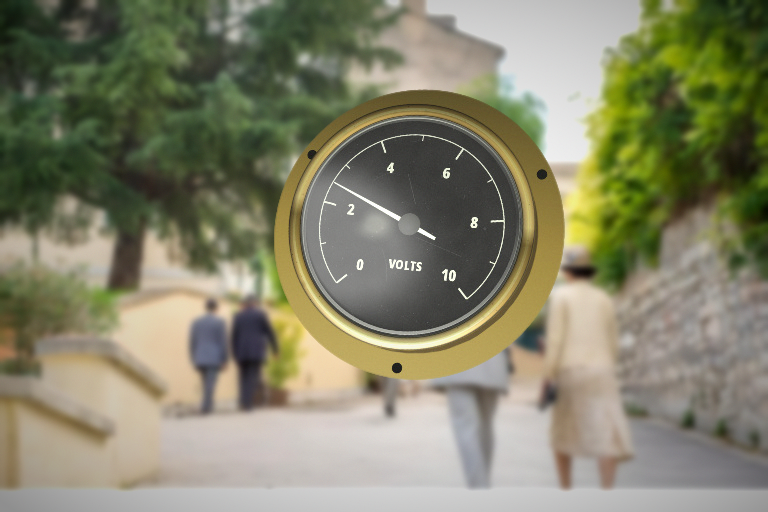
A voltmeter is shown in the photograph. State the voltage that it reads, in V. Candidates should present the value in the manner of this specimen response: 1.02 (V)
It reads 2.5 (V)
